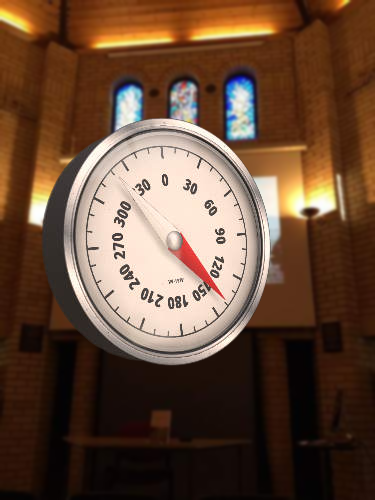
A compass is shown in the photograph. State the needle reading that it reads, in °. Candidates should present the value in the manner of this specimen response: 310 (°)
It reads 140 (°)
